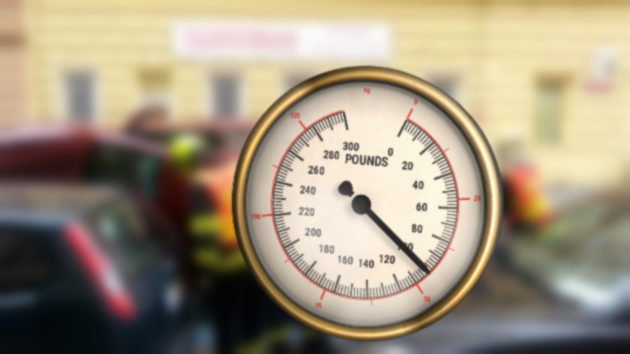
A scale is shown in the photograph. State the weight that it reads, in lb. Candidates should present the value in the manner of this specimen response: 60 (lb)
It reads 100 (lb)
